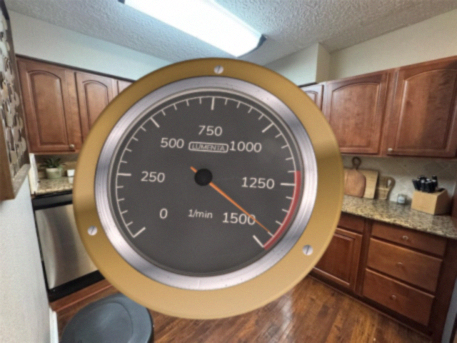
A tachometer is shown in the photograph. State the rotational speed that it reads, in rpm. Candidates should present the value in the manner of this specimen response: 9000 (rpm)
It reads 1450 (rpm)
